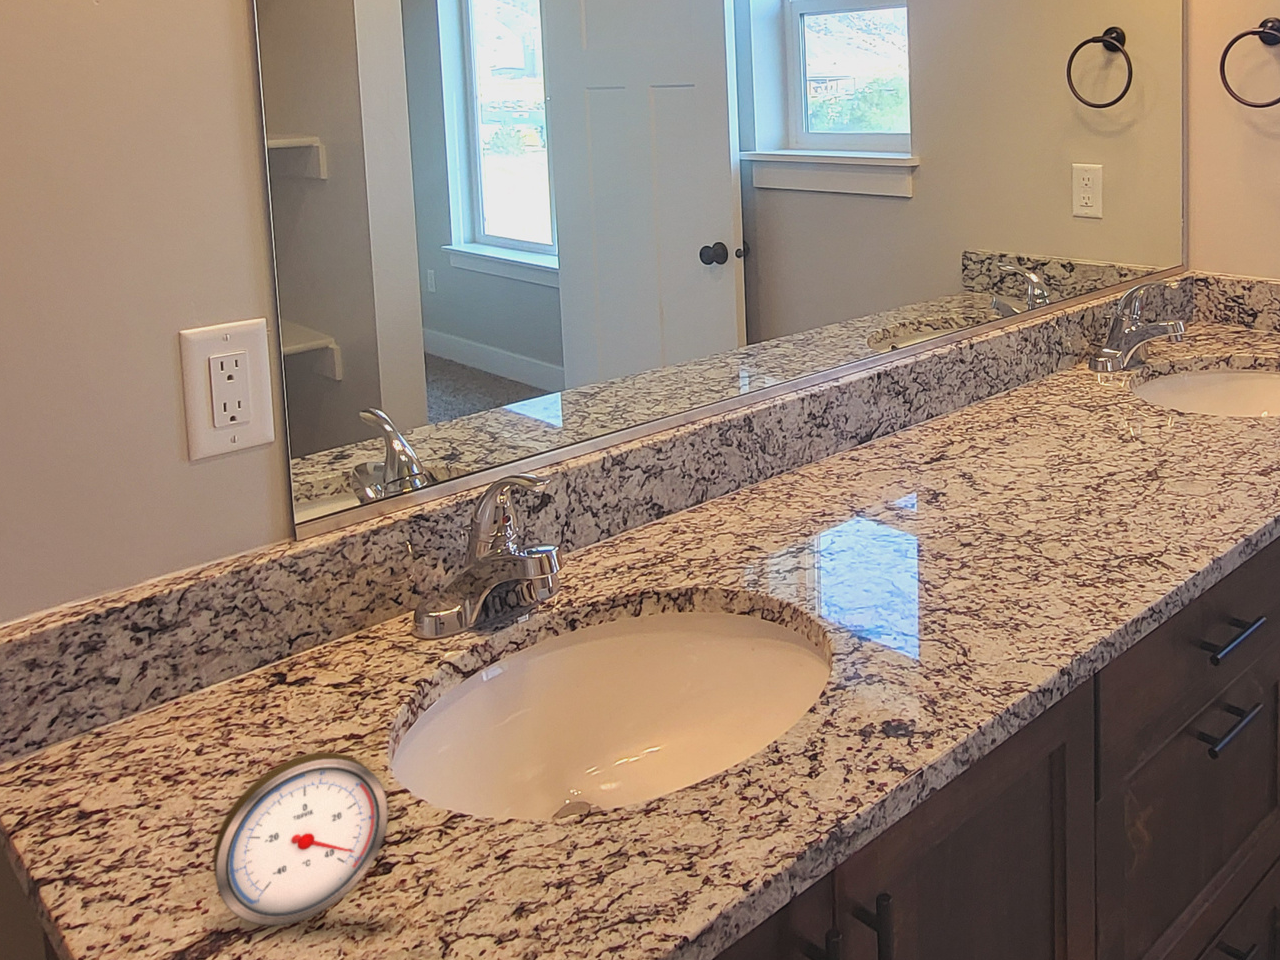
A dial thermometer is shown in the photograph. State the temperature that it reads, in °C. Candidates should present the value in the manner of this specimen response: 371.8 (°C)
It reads 36 (°C)
